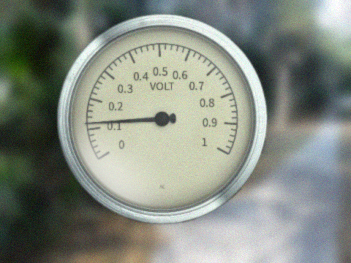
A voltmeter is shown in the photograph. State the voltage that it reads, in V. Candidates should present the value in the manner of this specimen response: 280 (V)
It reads 0.12 (V)
